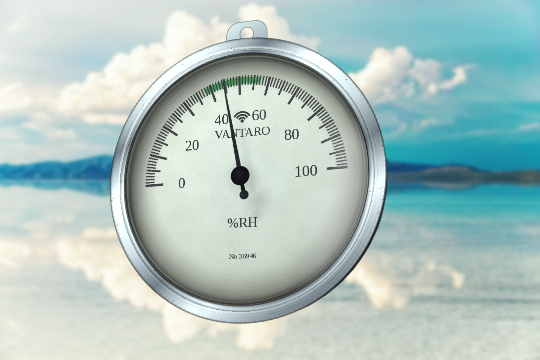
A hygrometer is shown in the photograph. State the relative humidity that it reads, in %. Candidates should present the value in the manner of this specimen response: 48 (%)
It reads 45 (%)
